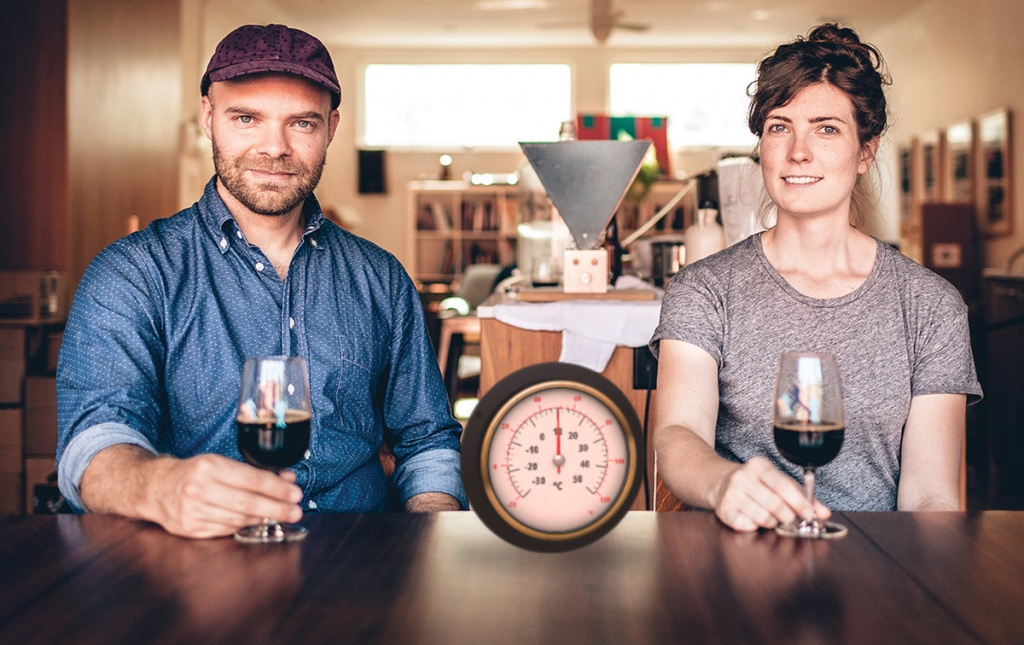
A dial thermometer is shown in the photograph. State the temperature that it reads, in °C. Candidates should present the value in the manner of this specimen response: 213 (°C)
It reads 10 (°C)
